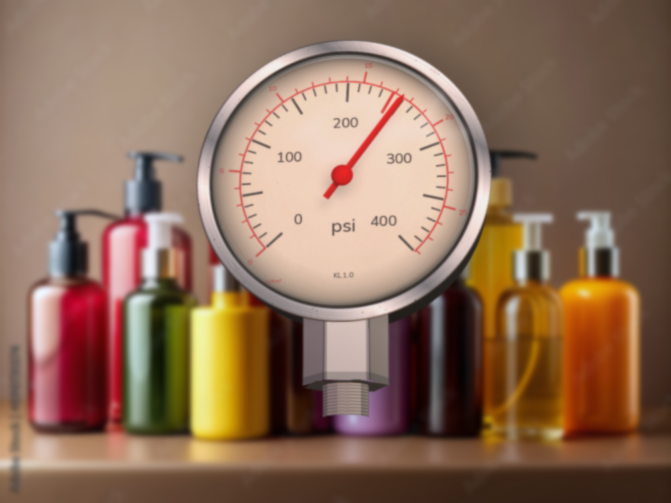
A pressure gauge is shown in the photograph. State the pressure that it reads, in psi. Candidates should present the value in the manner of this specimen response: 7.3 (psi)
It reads 250 (psi)
